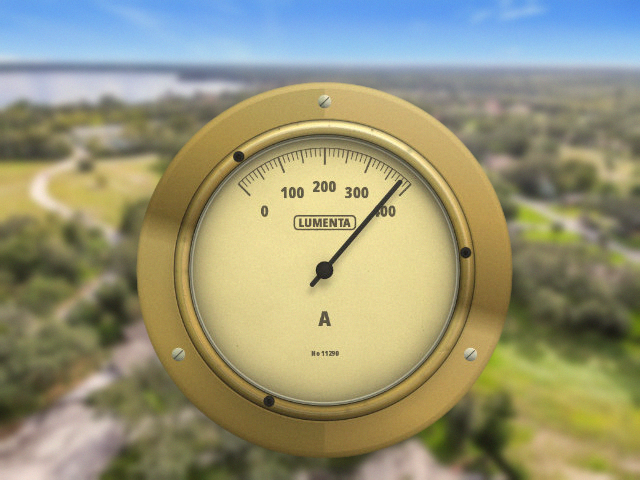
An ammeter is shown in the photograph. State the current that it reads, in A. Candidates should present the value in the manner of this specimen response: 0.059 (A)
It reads 380 (A)
